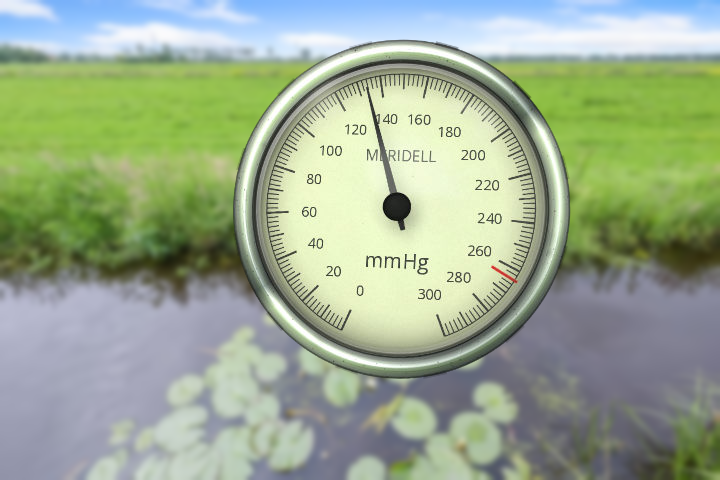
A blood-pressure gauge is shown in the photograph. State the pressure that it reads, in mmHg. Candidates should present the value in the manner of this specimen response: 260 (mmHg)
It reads 134 (mmHg)
